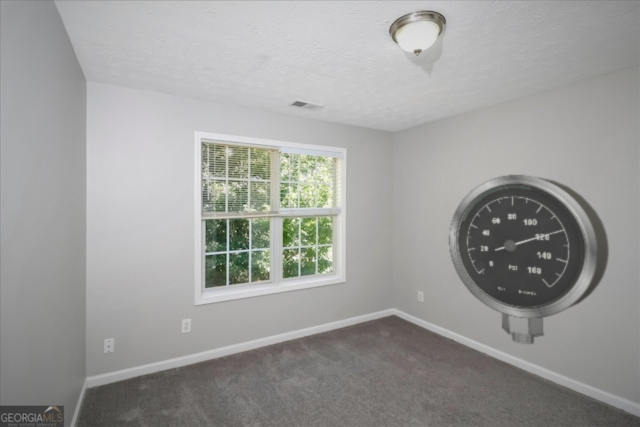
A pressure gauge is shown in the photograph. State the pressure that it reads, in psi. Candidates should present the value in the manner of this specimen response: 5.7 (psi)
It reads 120 (psi)
